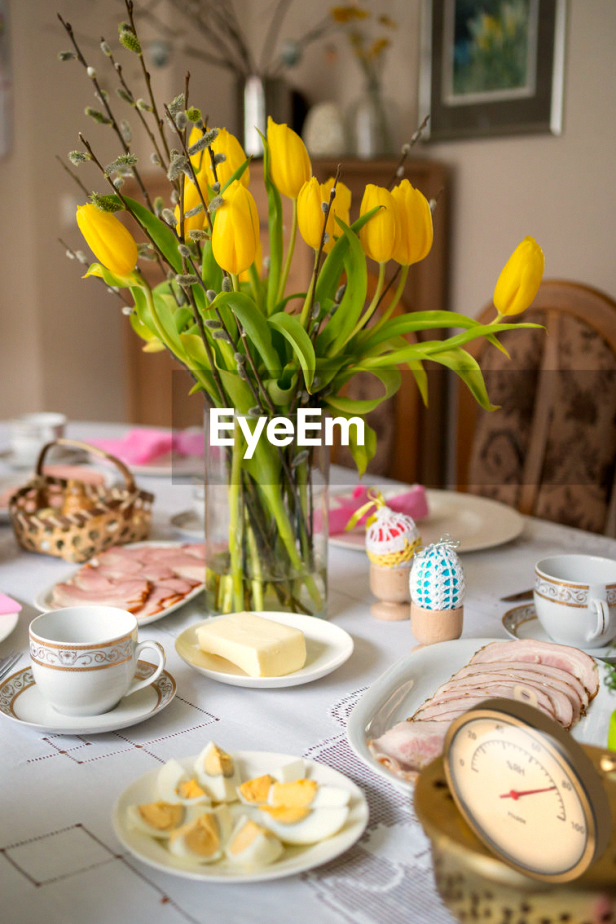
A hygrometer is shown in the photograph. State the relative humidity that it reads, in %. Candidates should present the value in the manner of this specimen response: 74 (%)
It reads 80 (%)
